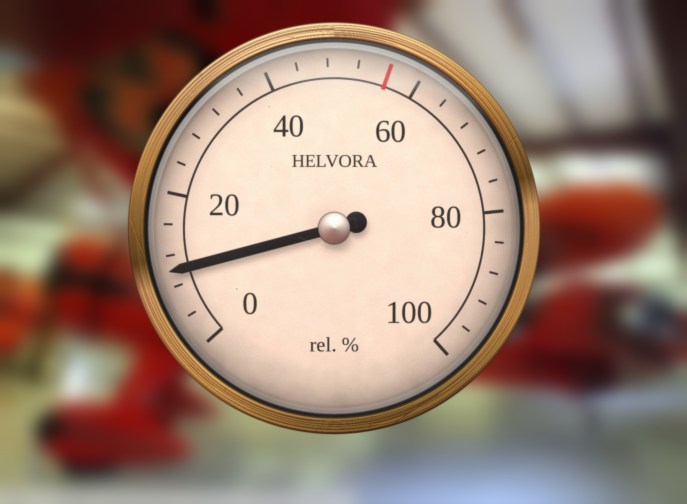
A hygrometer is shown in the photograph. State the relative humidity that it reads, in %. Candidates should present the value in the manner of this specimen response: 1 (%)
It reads 10 (%)
